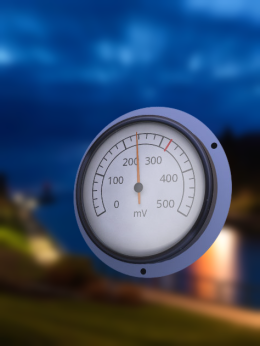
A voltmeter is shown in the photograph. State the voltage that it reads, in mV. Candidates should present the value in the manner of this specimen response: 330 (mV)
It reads 240 (mV)
